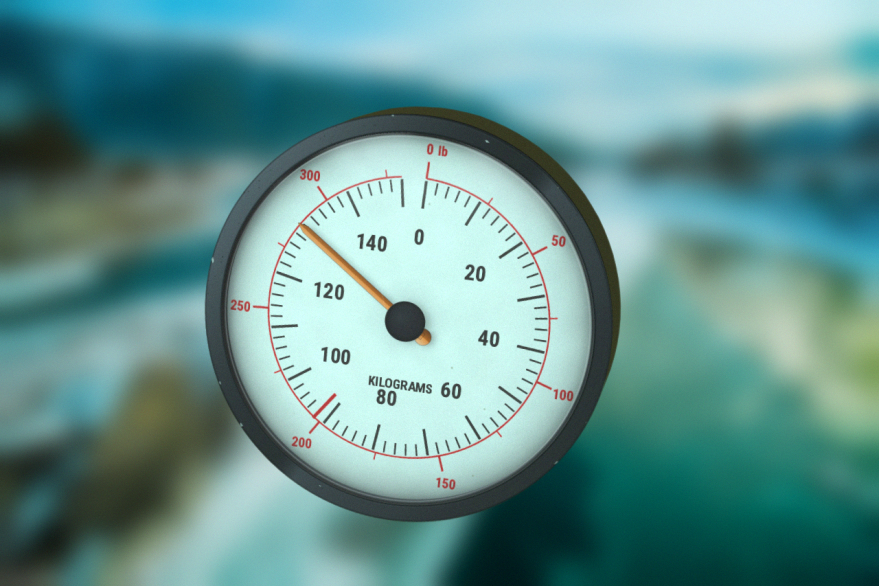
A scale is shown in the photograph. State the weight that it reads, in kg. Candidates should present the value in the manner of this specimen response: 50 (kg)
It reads 130 (kg)
